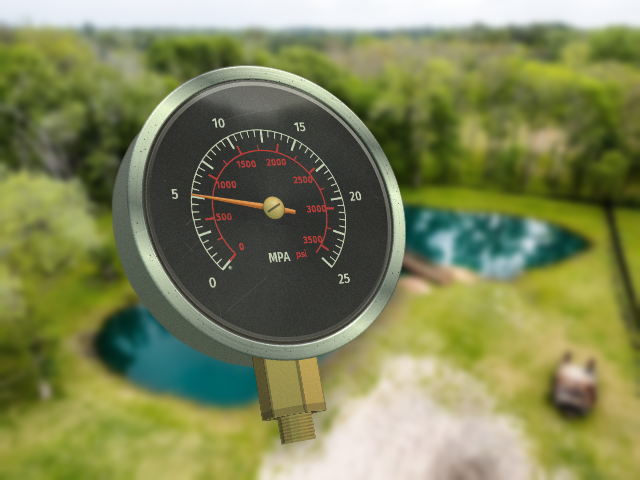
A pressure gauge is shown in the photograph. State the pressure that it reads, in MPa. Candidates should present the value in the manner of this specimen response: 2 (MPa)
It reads 5 (MPa)
